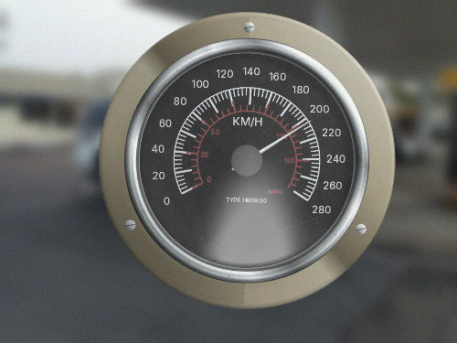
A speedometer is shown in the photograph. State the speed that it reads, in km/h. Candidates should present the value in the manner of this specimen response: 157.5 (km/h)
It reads 204 (km/h)
